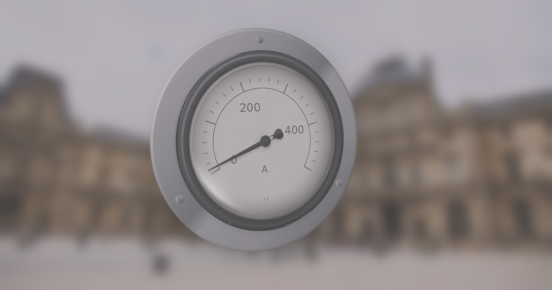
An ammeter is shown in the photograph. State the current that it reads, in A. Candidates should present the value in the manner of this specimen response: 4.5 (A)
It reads 10 (A)
